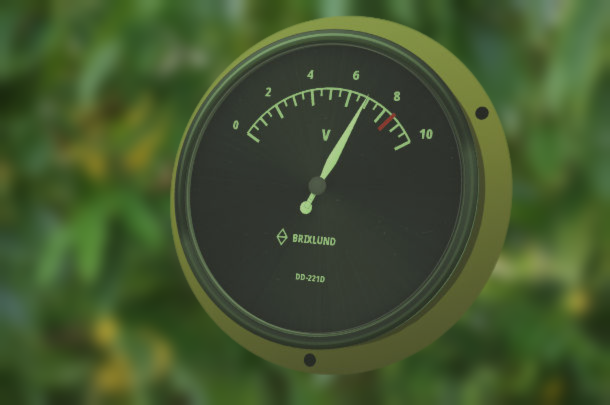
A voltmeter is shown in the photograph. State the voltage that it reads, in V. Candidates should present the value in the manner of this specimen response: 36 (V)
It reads 7 (V)
